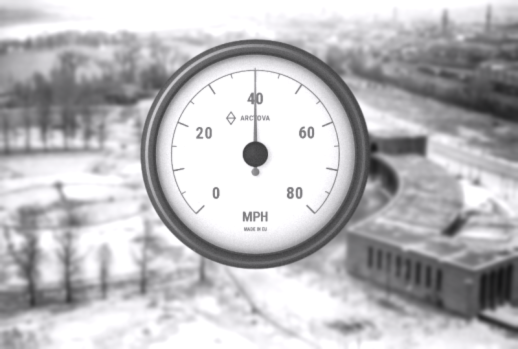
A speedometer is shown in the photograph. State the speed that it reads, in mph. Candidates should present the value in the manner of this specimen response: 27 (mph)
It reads 40 (mph)
